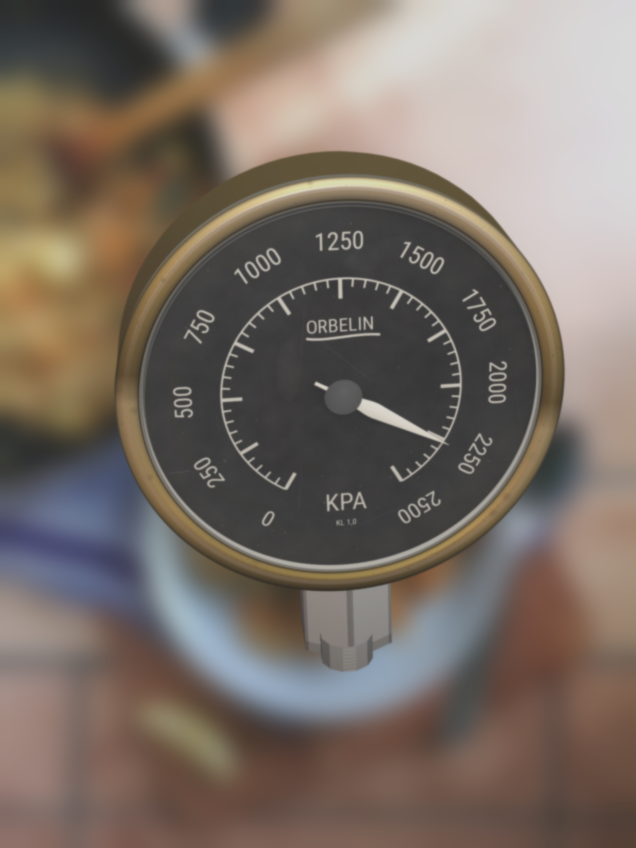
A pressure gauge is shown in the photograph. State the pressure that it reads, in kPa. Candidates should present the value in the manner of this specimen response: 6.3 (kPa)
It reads 2250 (kPa)
